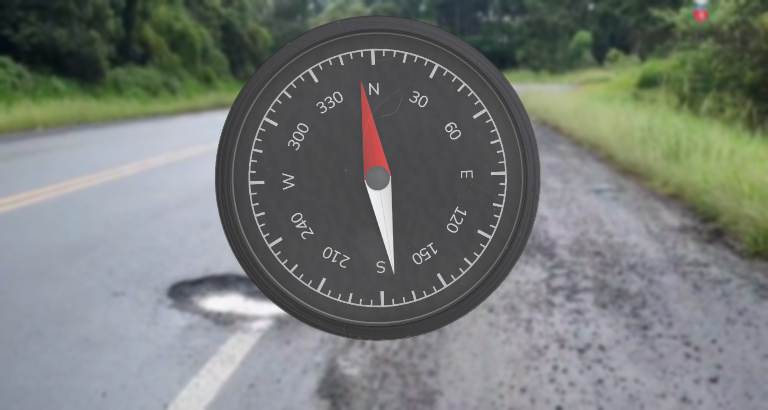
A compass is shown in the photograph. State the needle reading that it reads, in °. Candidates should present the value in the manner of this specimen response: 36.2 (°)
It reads 352.5 (°)
